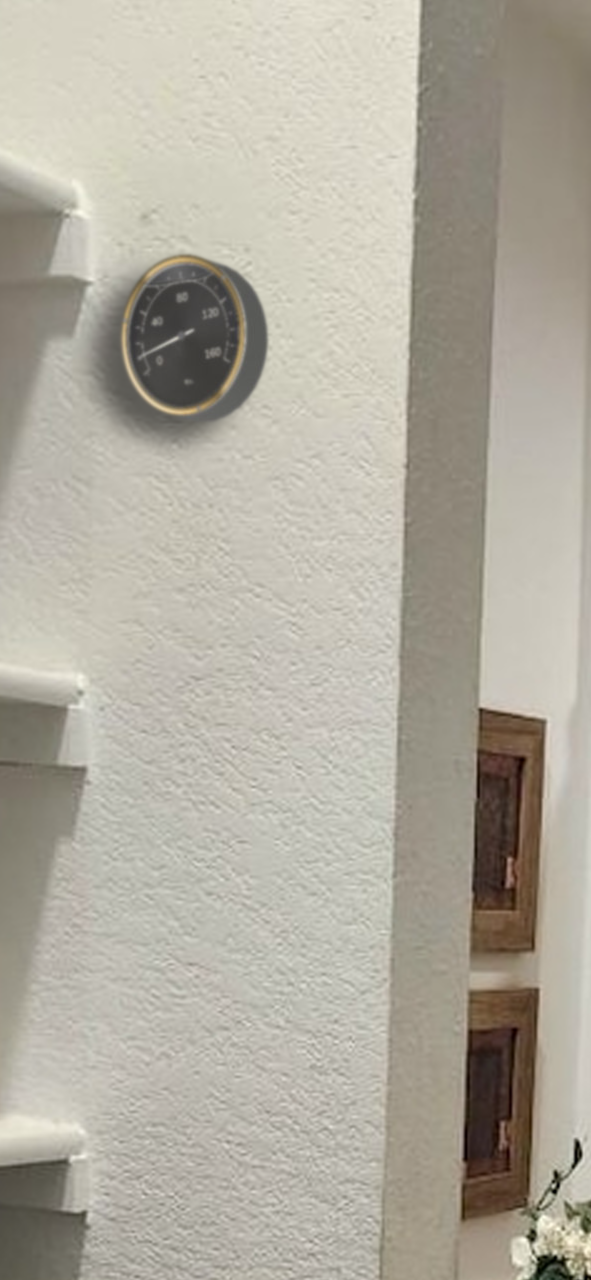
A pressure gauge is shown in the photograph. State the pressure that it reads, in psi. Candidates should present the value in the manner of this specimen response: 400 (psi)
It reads 10 (psi)
